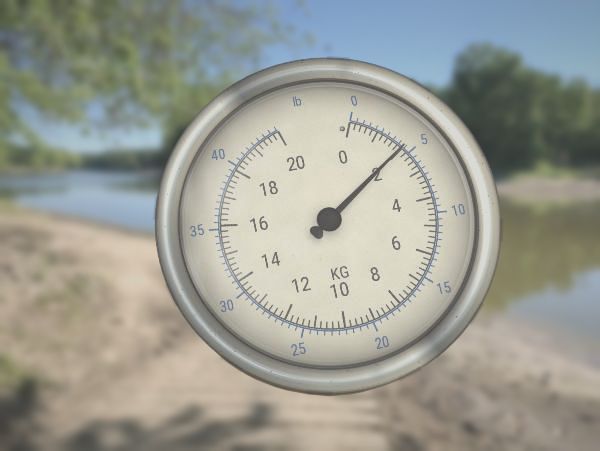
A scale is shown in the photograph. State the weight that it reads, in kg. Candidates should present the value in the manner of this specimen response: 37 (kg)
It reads 2 (kg)
